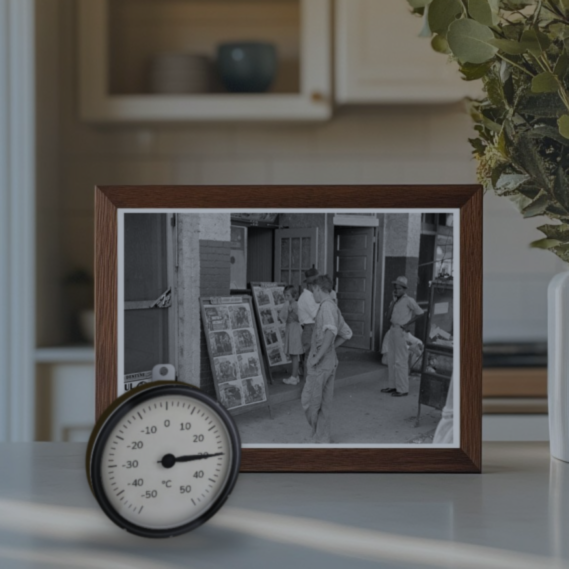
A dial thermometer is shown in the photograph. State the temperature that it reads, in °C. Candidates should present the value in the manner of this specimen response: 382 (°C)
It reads 30 (°C)
